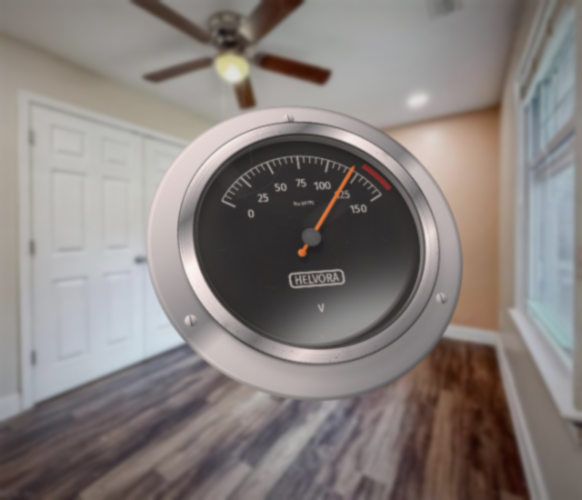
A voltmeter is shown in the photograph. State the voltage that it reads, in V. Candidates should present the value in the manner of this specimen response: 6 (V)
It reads 120 (V)
